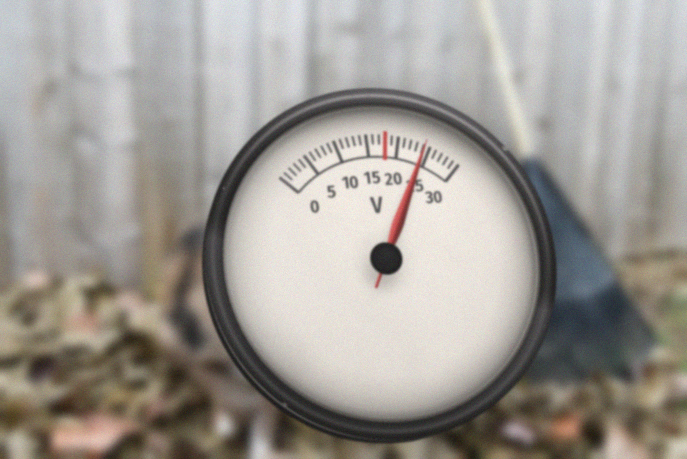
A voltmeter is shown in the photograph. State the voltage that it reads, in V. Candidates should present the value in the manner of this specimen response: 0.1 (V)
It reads 24 (V)
